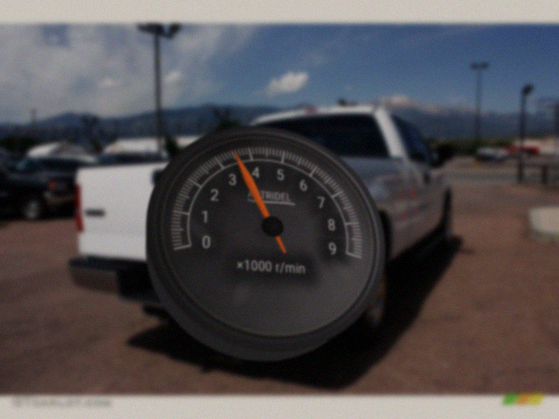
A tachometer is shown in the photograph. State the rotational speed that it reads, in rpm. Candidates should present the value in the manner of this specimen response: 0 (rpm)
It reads 3500 (rpm)
